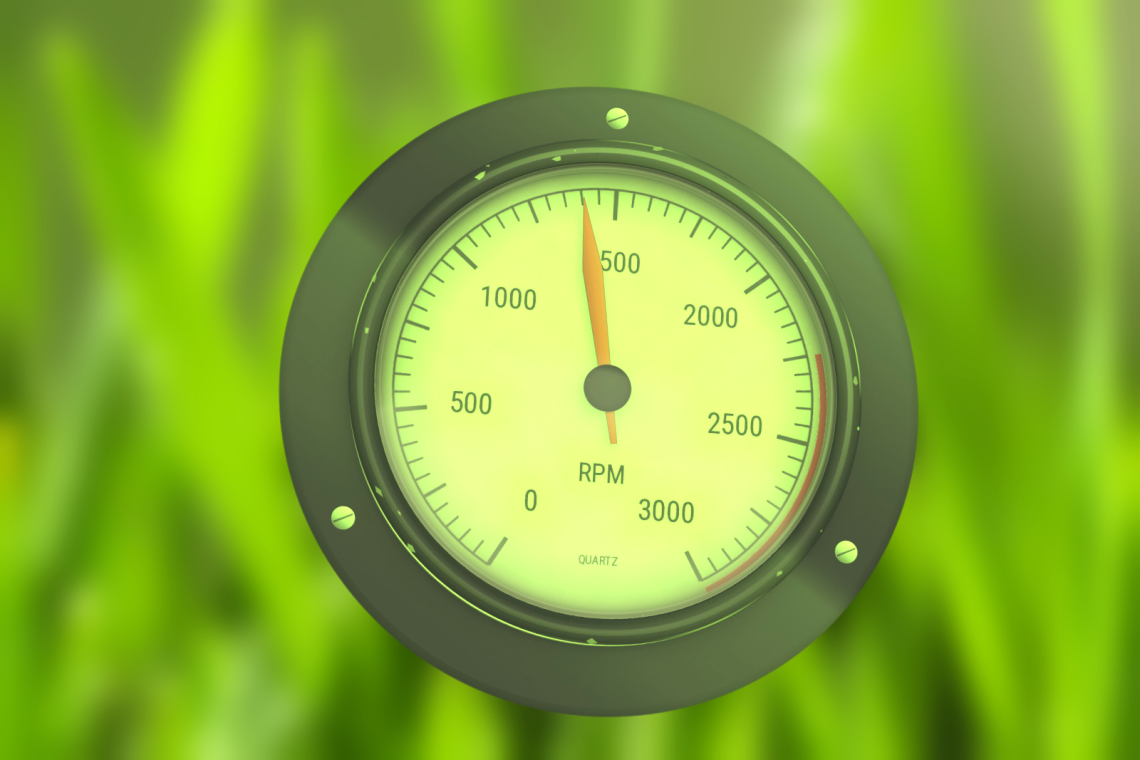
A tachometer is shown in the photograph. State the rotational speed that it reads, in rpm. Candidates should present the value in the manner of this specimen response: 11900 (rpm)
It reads 1400 (rpm)
